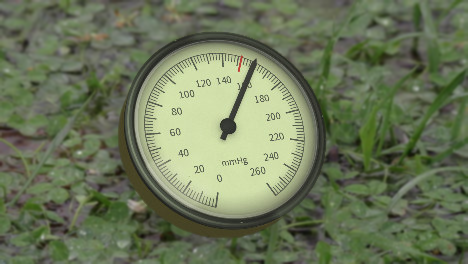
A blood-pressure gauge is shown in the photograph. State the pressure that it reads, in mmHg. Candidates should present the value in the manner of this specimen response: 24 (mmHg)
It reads 160 (mmHg)
